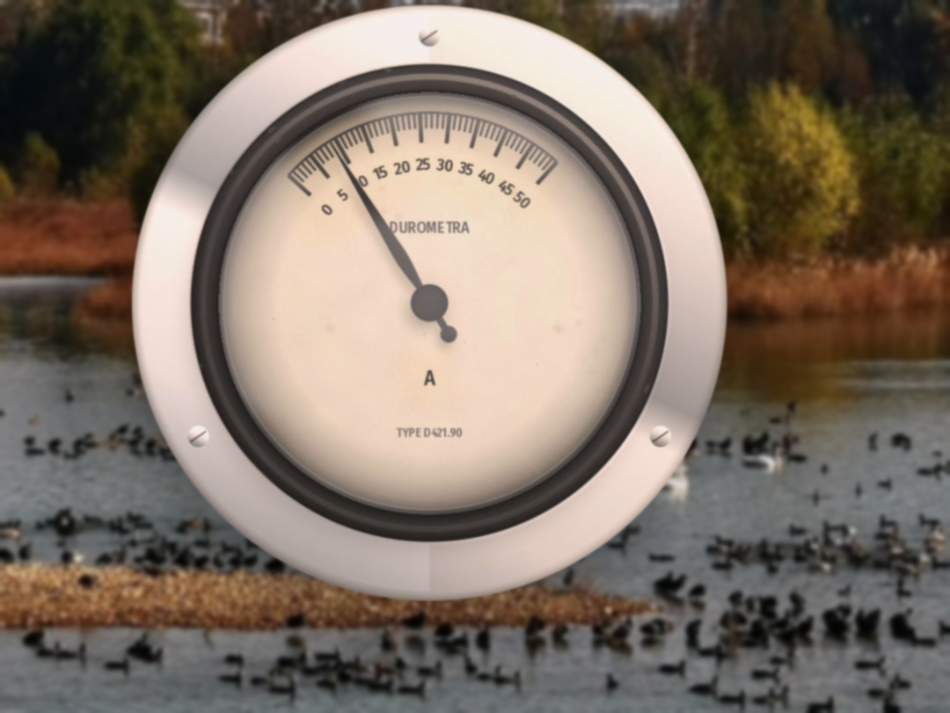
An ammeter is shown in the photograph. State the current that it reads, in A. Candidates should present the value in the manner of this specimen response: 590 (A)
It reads 9 (A)
